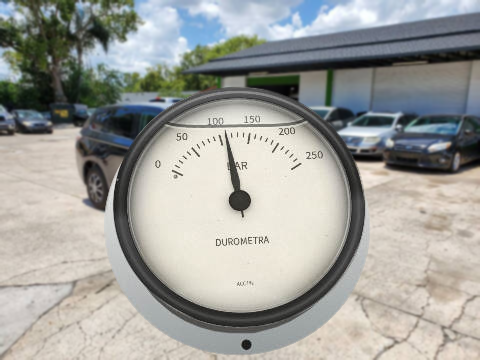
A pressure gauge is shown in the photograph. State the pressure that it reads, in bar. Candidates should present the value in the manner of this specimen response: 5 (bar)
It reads 110 (bar)
